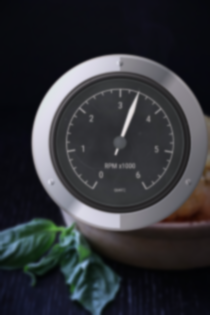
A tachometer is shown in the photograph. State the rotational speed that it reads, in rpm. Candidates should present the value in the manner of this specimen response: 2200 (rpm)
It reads 3400 (rpm)
